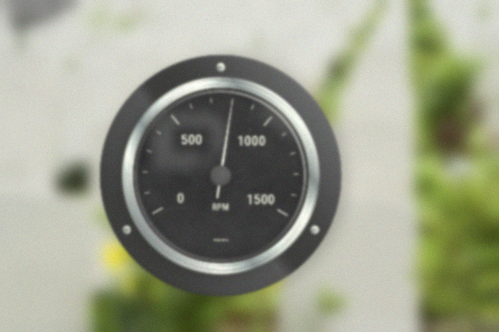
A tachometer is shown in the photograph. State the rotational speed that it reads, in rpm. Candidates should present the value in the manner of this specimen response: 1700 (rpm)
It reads 800 (rpm)
